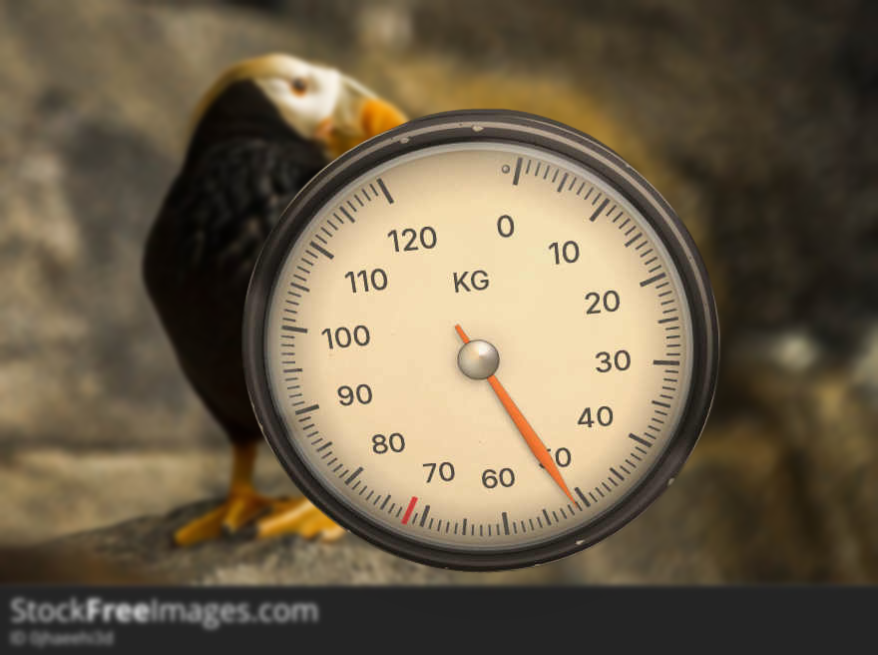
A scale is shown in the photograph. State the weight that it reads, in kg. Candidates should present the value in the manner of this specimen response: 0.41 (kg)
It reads 51 (kg)
